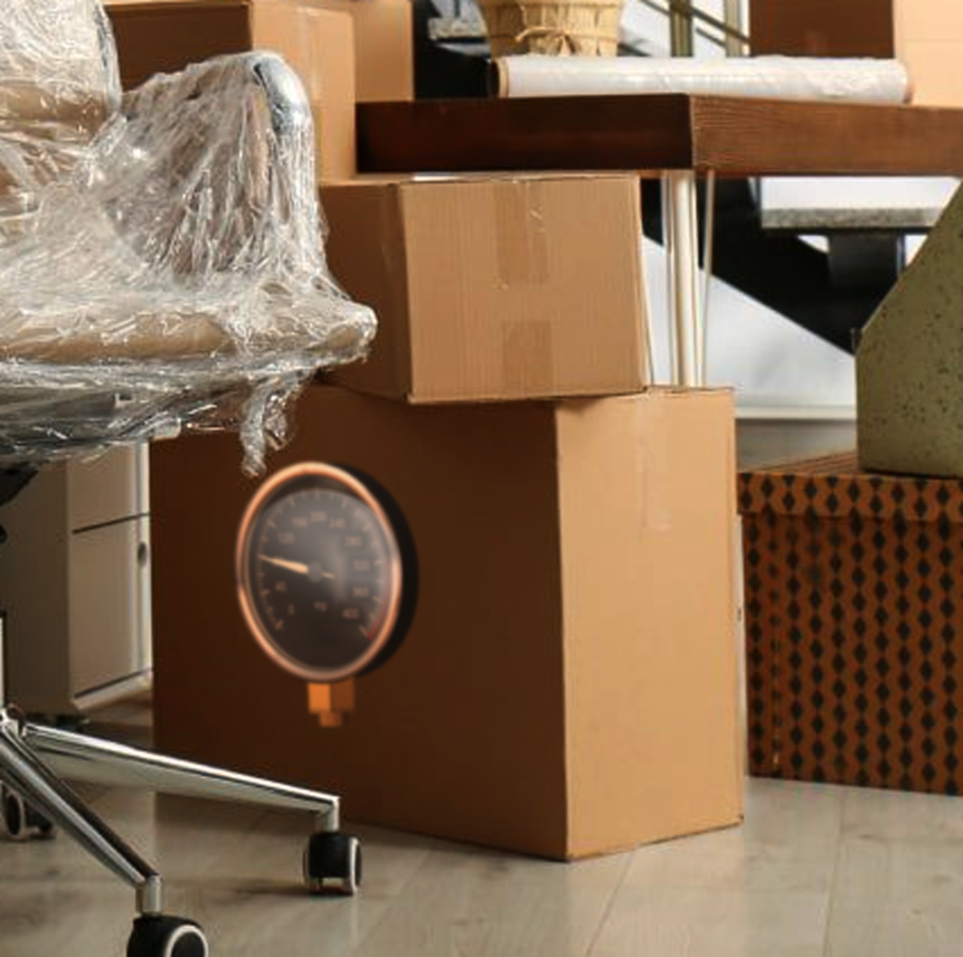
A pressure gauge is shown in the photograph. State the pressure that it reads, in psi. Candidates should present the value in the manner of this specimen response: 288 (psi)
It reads 80 (psi)
